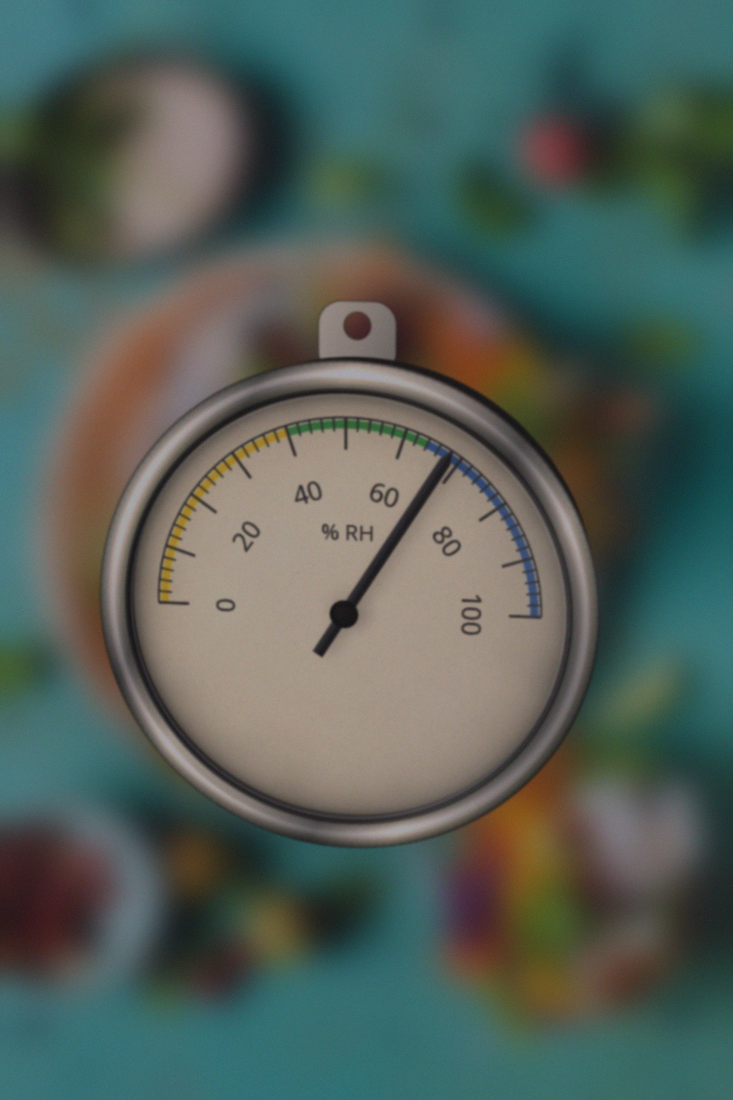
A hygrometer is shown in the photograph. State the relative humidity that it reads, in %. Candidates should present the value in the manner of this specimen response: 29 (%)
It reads 68 (%)
